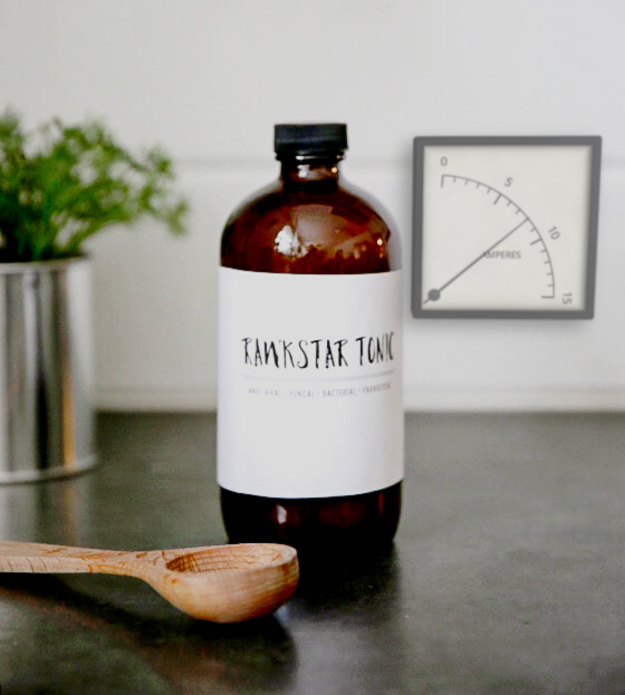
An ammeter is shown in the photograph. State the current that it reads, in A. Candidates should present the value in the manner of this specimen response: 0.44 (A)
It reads 8 (A)
